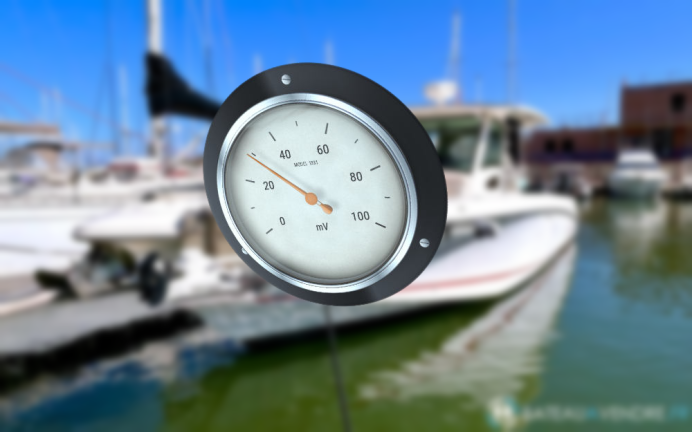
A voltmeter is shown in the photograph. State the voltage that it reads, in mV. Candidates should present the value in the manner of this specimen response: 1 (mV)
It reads 30 (mV)
